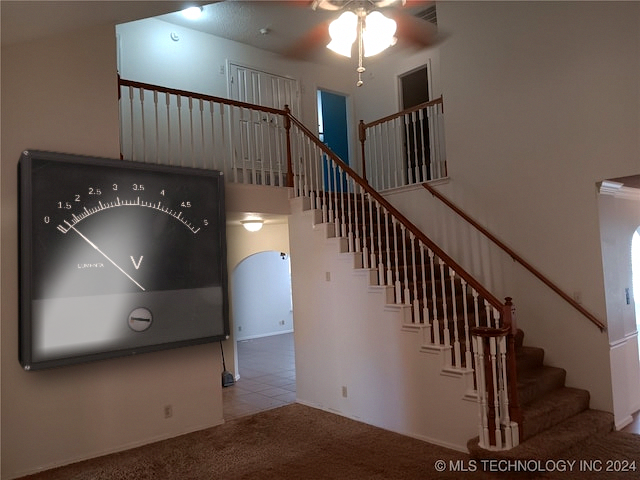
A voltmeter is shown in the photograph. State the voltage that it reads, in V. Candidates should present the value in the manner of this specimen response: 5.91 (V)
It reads 1 (V)
